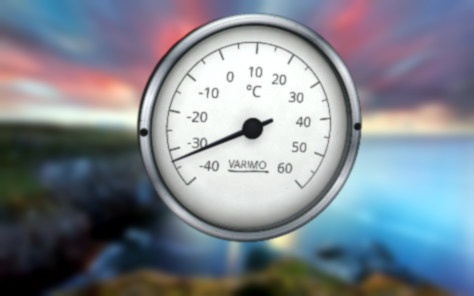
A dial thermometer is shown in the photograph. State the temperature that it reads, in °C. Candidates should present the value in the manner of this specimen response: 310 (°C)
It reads -32.5 (°C)
